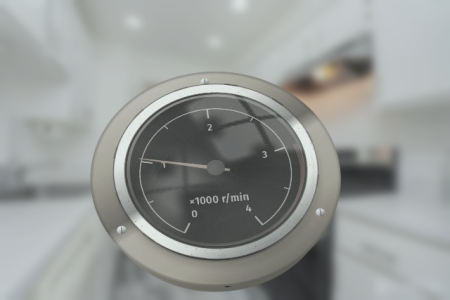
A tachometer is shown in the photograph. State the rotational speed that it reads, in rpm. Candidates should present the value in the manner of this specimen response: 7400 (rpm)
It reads 1000 (rpm)
